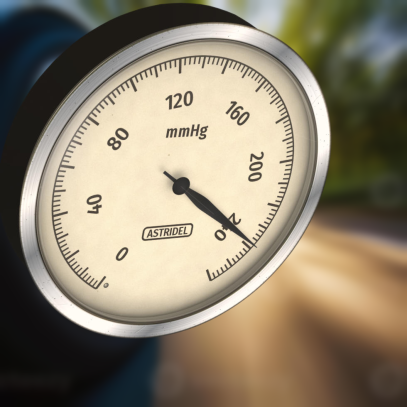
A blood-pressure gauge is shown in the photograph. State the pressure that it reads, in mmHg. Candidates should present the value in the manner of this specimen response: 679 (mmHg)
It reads 238 (mmHg)
